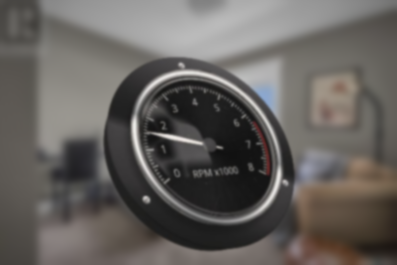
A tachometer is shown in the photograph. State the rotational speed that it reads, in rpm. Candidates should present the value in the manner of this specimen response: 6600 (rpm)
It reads 1500 (rpm)
